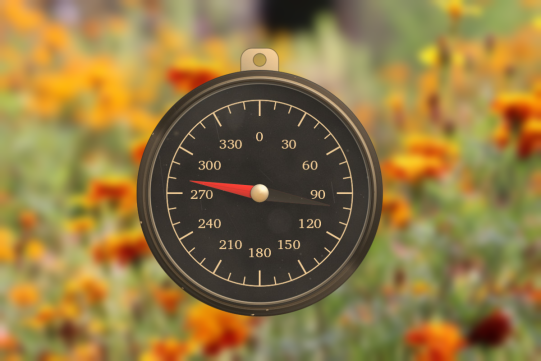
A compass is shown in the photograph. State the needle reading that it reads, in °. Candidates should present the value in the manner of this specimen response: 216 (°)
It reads 280 (°)
